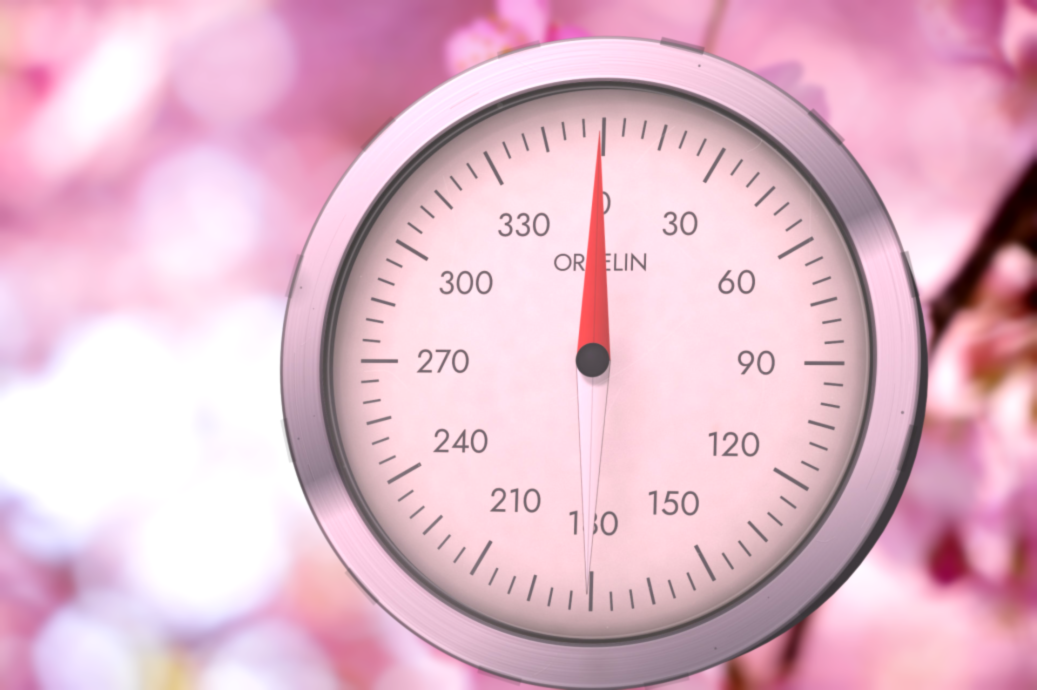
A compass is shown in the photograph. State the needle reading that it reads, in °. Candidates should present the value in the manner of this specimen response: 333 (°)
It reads 0 (°)
